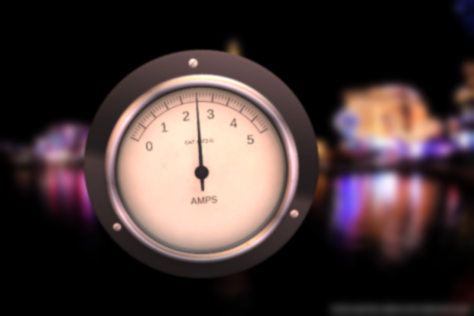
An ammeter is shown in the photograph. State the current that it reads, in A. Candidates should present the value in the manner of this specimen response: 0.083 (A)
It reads 2.5 (A)
